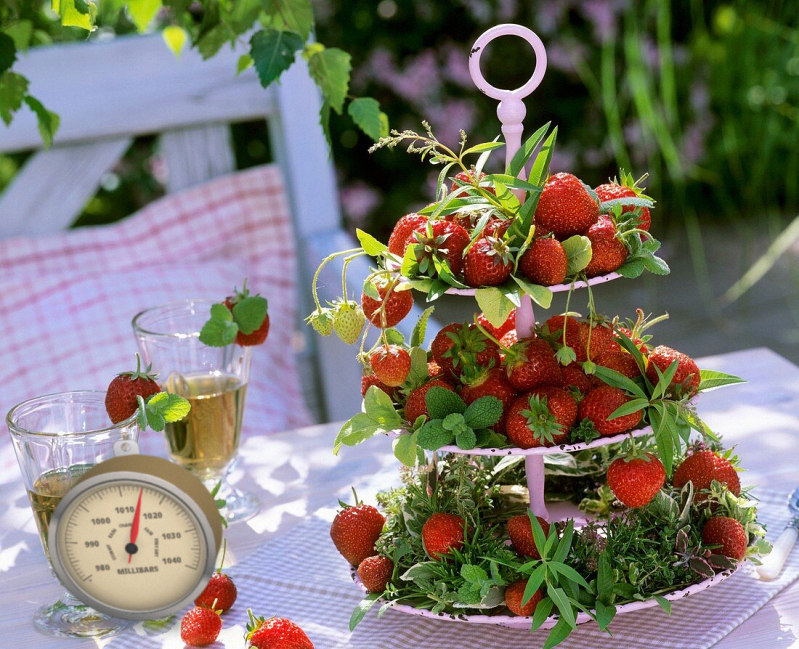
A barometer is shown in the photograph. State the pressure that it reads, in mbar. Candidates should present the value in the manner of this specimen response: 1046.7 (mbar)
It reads 1015 (mbar)
